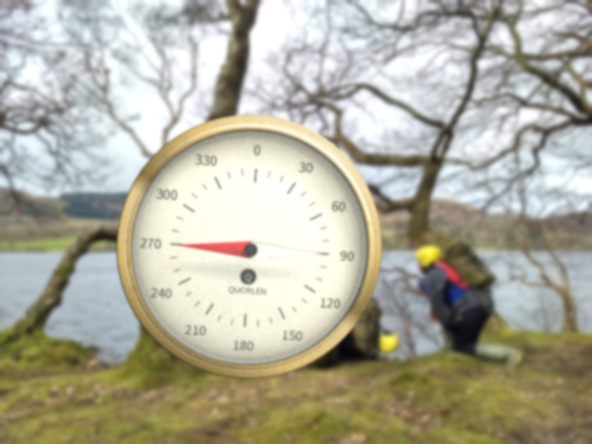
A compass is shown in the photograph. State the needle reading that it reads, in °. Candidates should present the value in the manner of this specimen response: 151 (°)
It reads 270 (°)
